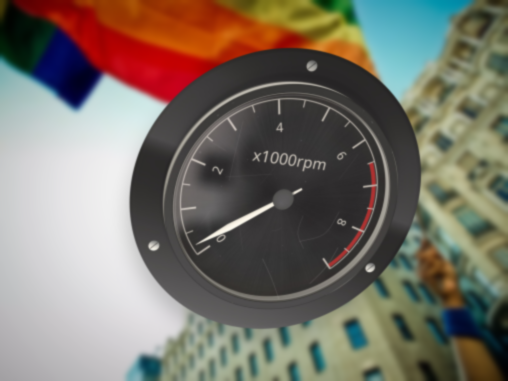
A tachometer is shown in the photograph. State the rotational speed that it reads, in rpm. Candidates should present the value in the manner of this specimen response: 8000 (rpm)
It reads 250 (rpm)
